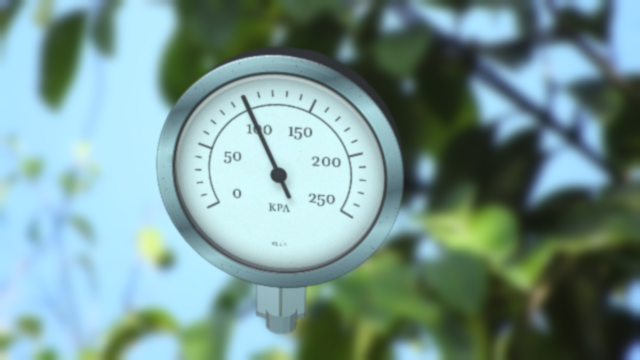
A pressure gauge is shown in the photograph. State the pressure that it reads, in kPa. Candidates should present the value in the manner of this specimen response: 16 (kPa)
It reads 100 (kPa)
